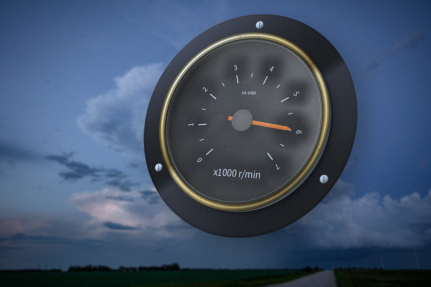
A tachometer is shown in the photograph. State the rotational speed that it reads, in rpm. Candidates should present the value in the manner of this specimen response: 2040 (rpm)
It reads 6000 (rpm)
